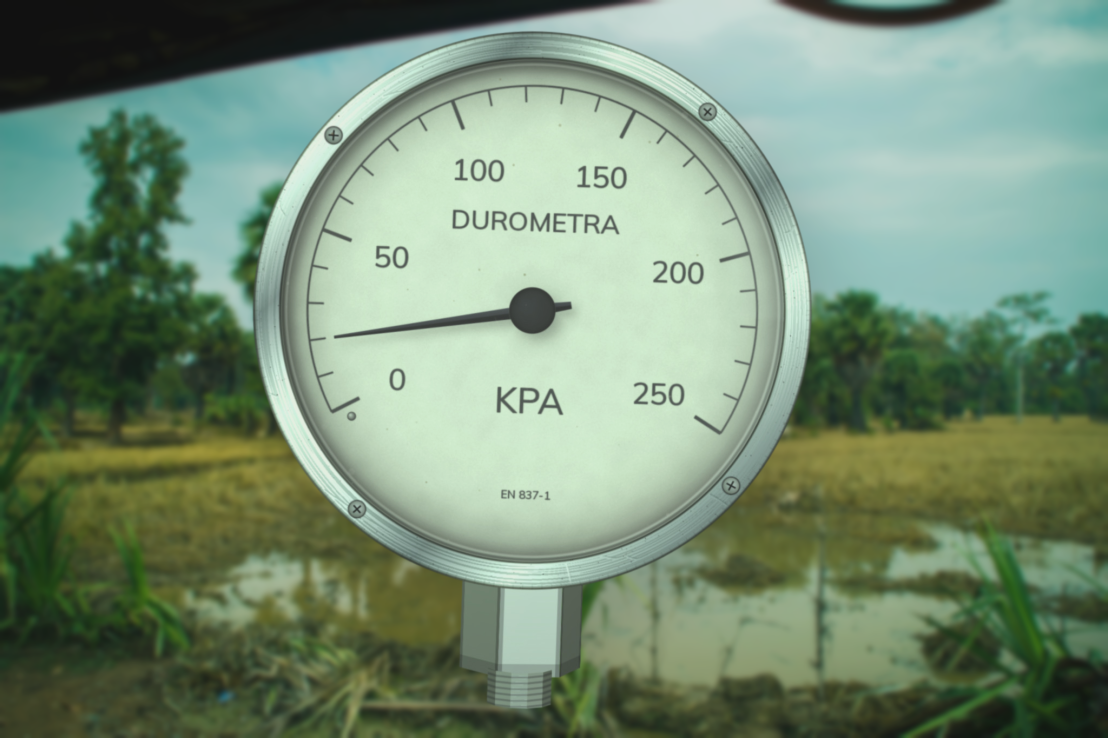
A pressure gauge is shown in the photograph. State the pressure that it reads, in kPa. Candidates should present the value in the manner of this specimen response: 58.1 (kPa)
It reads 20 (kPa)
